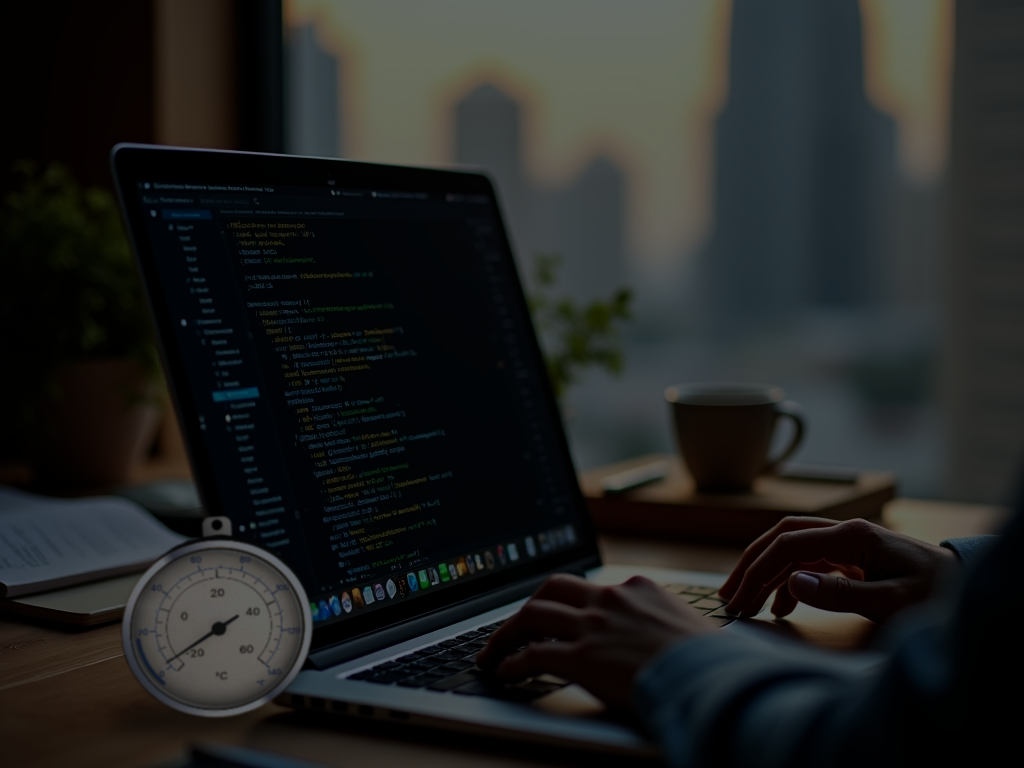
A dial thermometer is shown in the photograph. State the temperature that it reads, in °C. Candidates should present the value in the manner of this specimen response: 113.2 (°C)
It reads -16 (°C)
